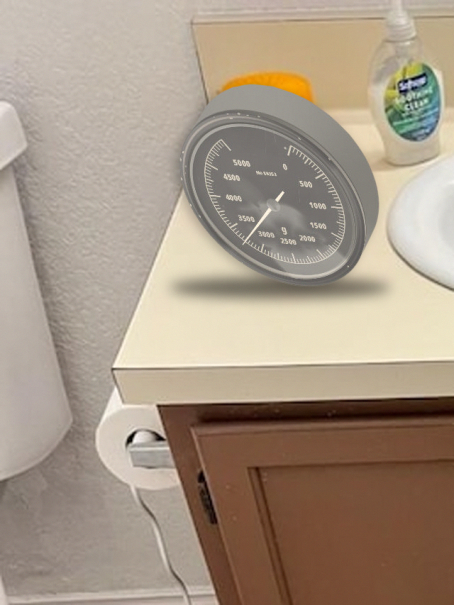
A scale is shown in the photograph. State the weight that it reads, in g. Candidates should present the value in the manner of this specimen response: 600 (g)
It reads 3250 (g)
